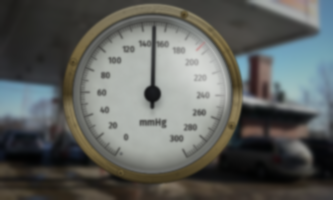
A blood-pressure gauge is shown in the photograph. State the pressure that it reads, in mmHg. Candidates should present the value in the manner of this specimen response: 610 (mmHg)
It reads 150 (mmHg)
